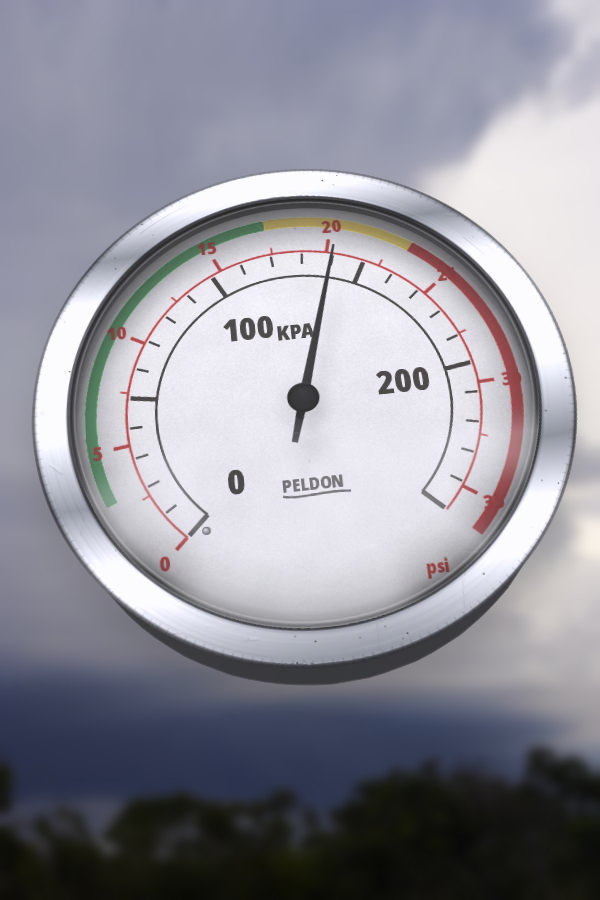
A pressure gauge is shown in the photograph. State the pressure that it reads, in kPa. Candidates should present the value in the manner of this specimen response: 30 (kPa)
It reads 140 (kPa)
